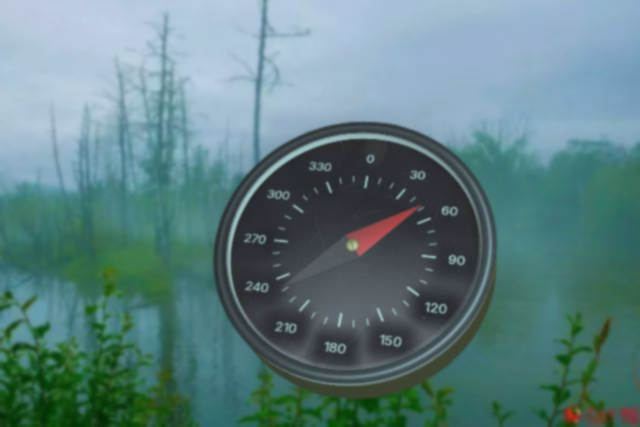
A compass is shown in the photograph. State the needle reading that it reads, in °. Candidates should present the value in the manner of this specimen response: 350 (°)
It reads 50 (°)
